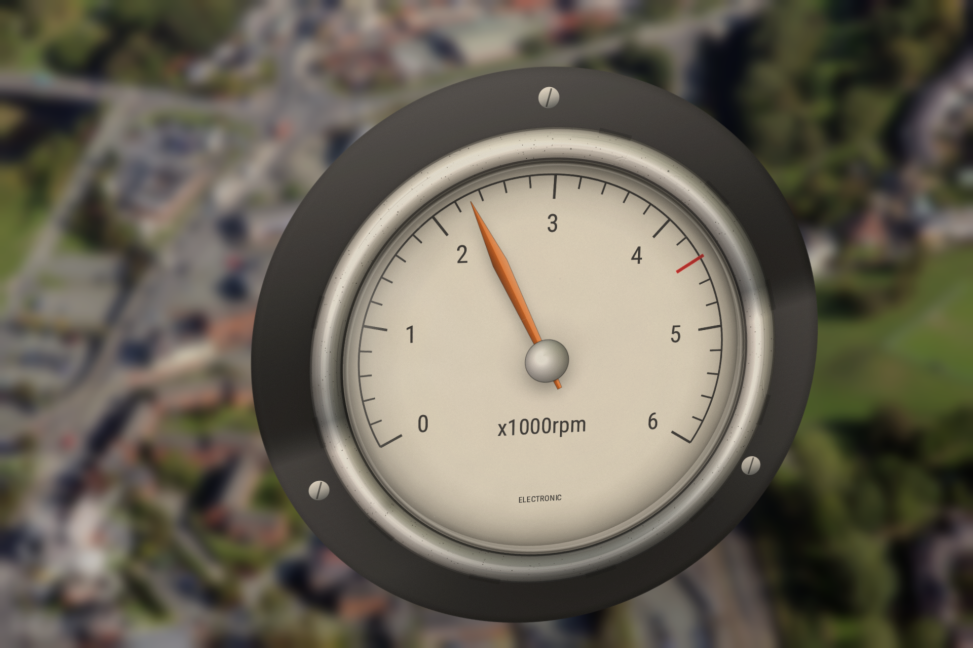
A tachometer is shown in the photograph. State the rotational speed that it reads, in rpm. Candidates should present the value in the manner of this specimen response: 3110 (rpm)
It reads 2300 (rpm)
